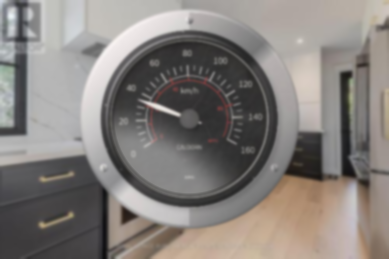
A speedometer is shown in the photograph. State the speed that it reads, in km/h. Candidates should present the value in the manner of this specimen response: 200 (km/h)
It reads 35 (km/h)
